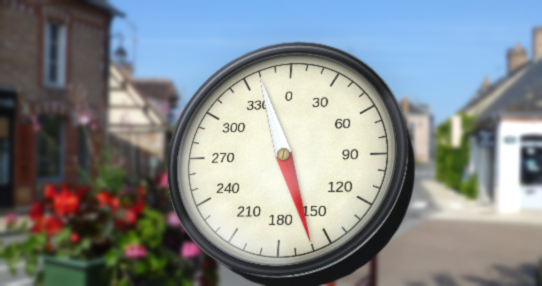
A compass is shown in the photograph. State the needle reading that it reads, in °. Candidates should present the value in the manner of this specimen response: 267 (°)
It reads 160 (°)
